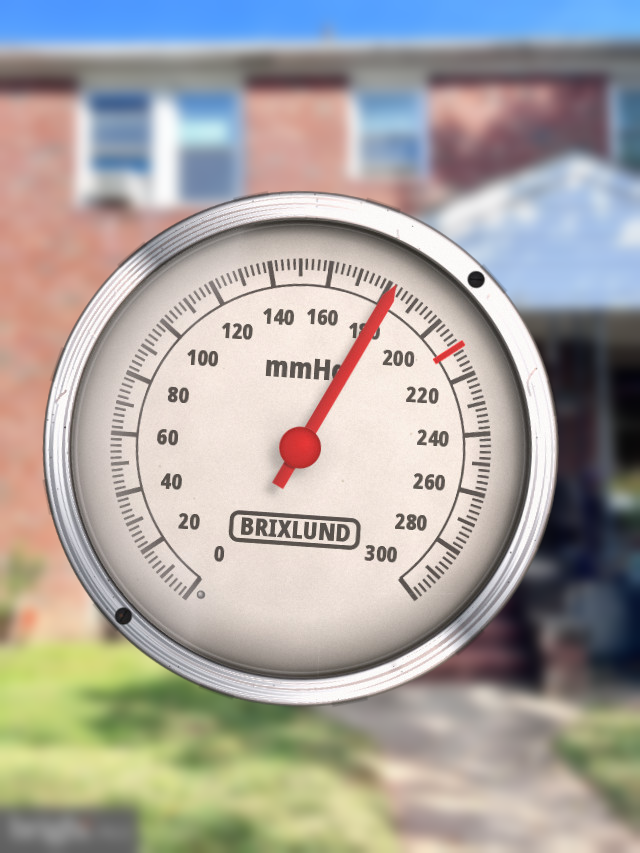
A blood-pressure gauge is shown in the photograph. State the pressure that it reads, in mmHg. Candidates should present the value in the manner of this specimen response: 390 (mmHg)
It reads 182 (mmHg)
